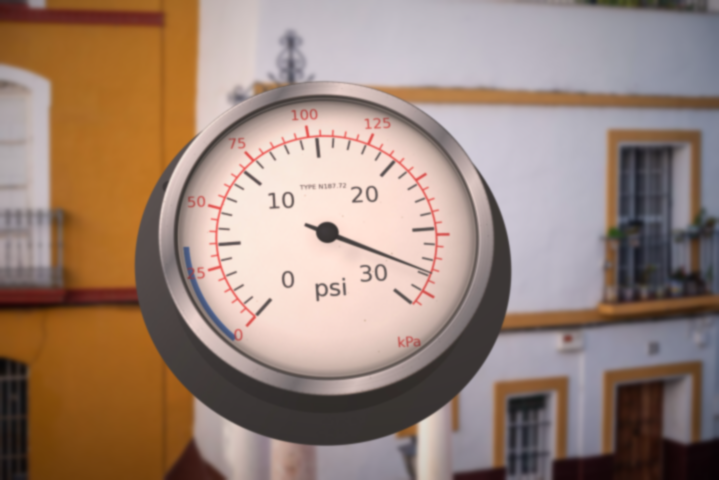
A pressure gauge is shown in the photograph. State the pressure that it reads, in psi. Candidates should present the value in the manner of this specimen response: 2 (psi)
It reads 28 (psi)
